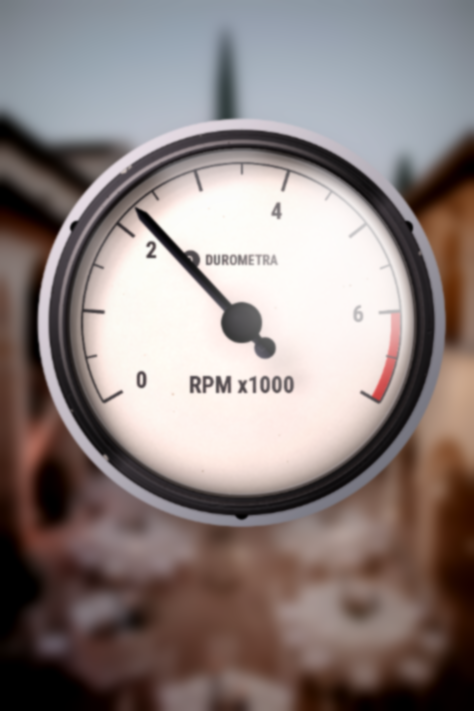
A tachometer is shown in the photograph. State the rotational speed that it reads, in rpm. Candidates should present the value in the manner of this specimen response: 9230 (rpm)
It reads 2250 (rpm)
